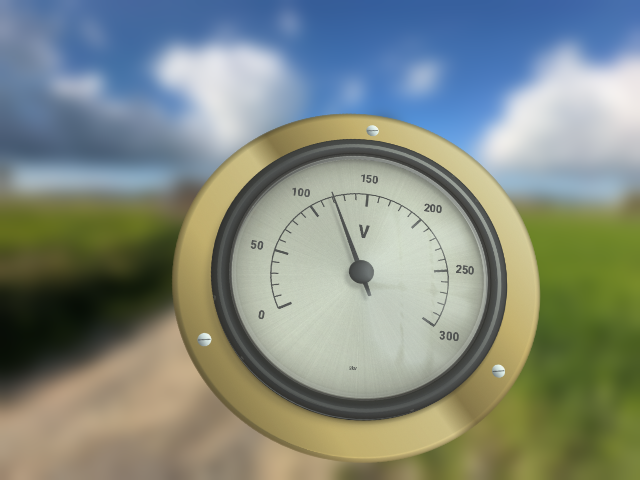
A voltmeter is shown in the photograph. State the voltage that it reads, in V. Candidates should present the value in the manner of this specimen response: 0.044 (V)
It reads 120 (V)
